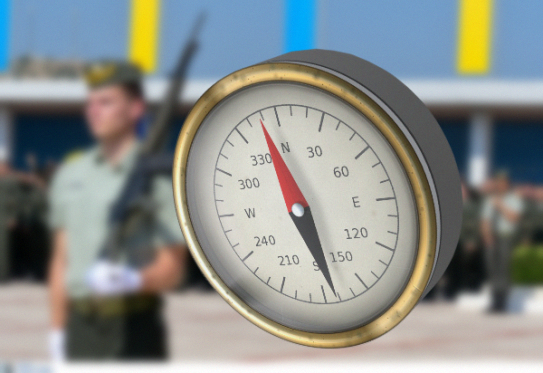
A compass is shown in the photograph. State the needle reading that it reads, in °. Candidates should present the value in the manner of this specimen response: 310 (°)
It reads 350 (°)
